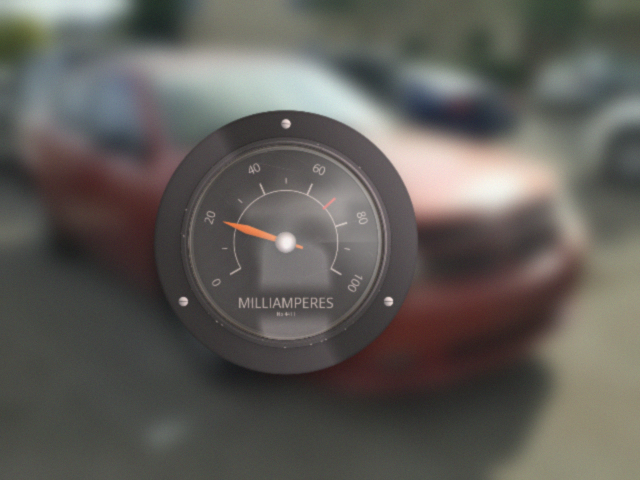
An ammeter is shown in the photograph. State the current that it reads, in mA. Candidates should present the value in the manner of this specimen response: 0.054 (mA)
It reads 20 (mA)
